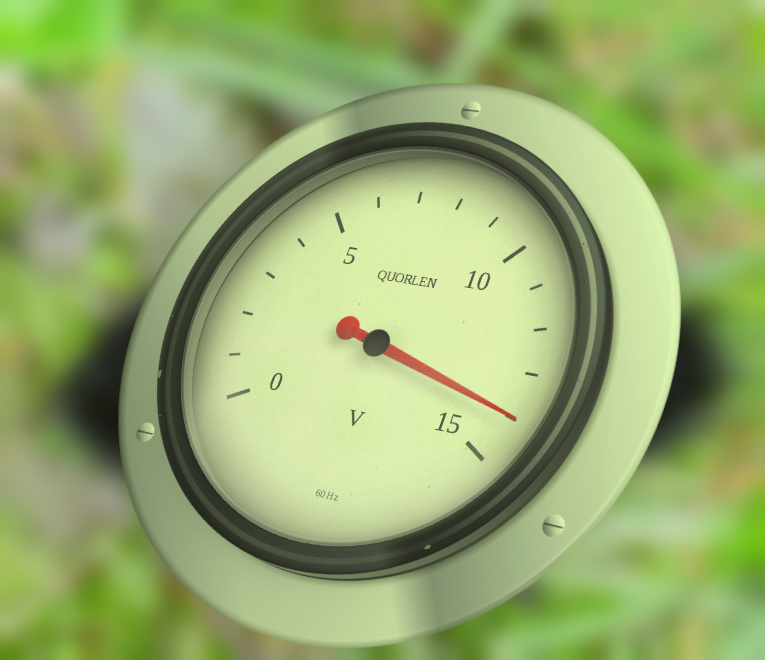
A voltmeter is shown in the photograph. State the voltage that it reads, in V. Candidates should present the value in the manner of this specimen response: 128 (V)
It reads 14 (V)
